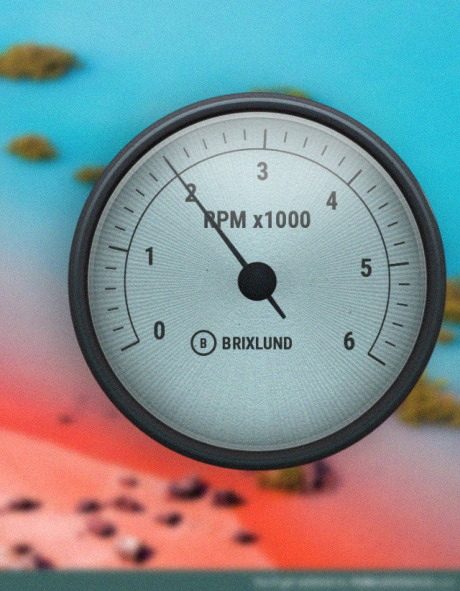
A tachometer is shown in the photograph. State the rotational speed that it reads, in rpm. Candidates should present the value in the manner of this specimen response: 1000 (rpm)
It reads 2000 (rpm)
